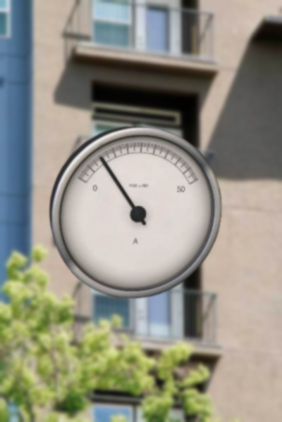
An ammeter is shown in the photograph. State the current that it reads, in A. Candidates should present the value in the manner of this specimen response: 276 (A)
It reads 10 (A)
